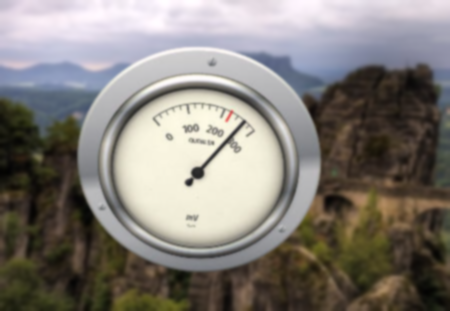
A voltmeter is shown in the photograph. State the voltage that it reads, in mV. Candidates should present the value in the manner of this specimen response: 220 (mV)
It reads 260 (mV)
